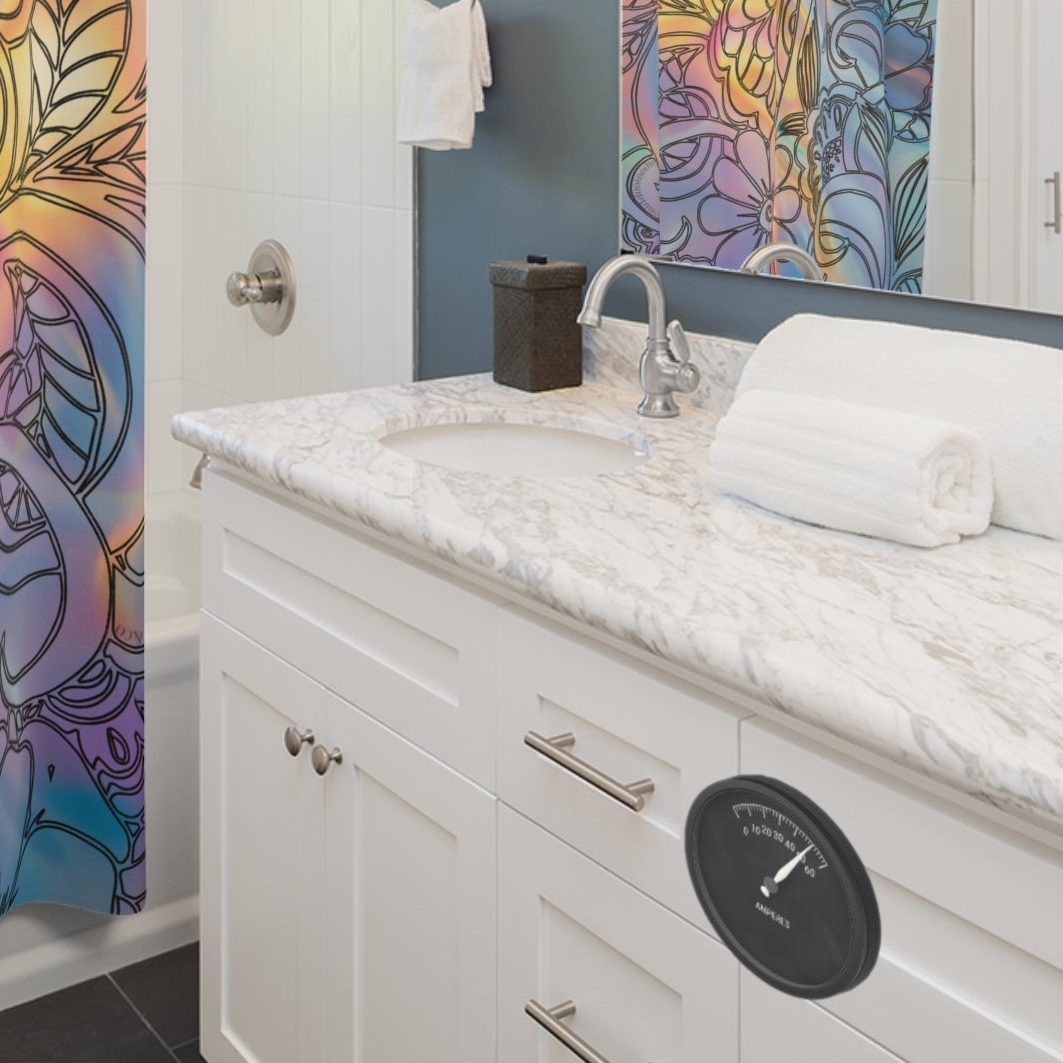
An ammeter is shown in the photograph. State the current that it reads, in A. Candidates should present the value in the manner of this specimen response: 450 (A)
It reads 50 (A)
